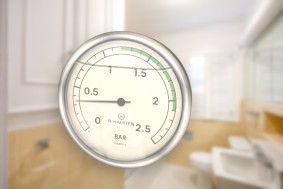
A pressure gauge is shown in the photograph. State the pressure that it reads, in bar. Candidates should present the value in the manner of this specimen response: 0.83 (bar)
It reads 0.35 (bar)
